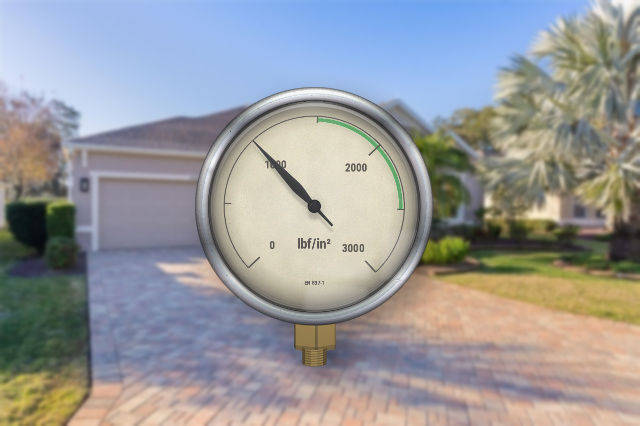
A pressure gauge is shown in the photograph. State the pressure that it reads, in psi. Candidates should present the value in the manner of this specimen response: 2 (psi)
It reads 1000 (psi)
